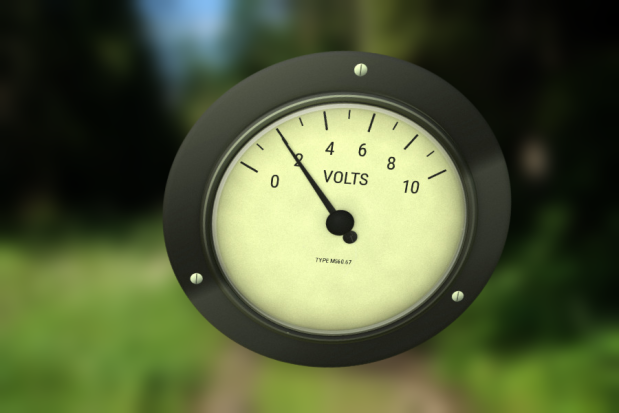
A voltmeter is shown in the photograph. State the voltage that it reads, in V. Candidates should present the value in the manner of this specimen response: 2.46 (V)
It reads 2 (V)
